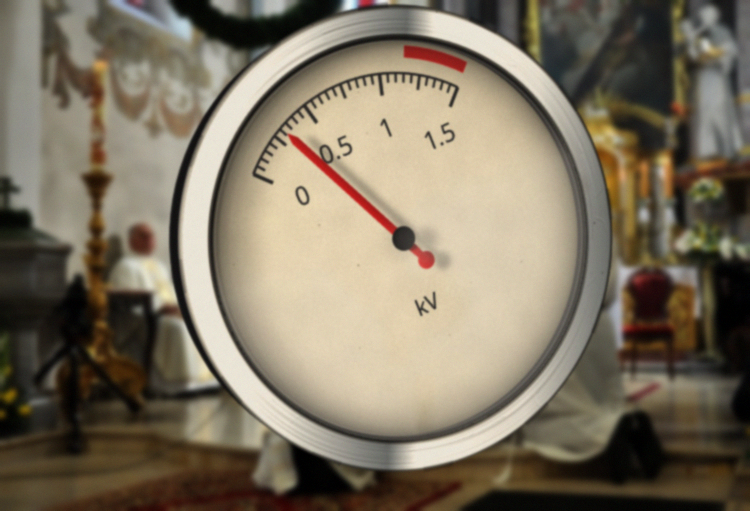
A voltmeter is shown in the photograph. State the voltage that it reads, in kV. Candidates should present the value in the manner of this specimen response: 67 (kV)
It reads 0.3 (kV)
